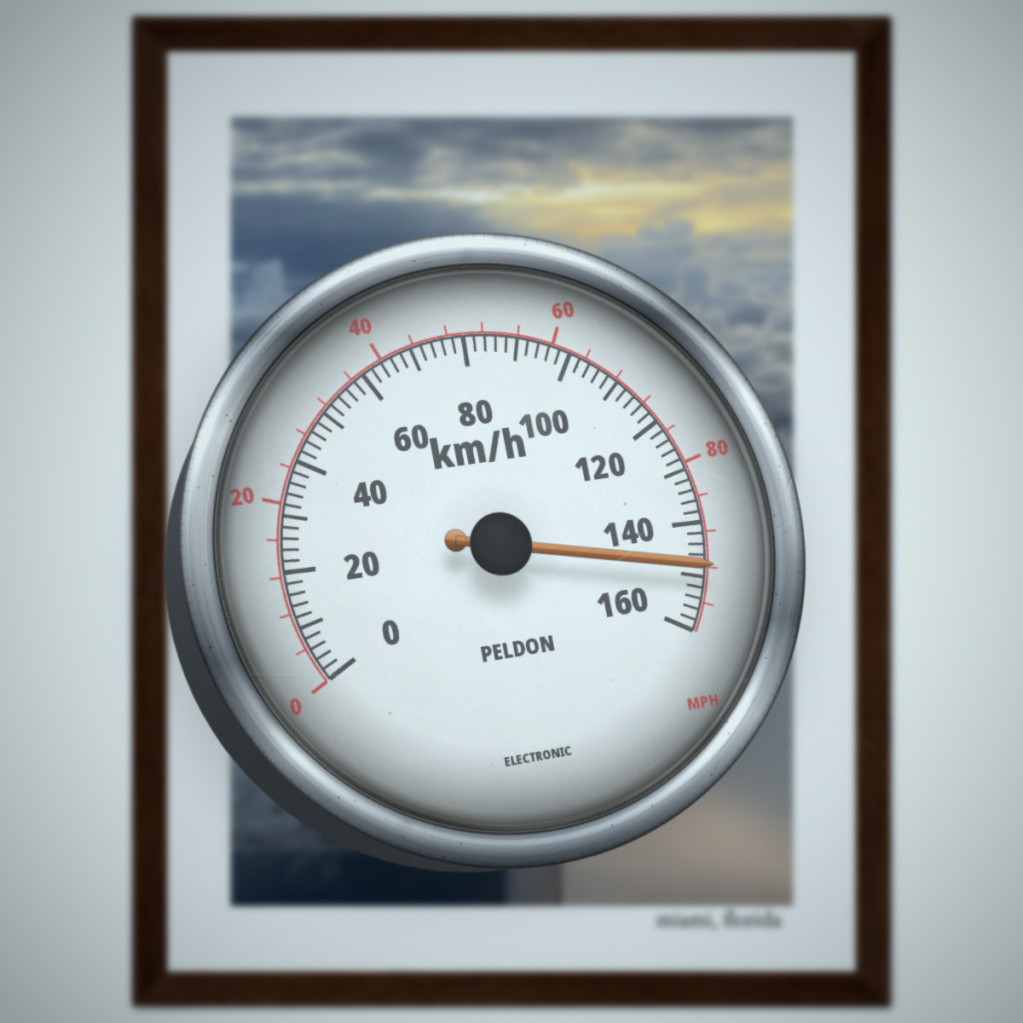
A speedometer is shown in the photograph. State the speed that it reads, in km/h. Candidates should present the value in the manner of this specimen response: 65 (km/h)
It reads 148 (km/h)
